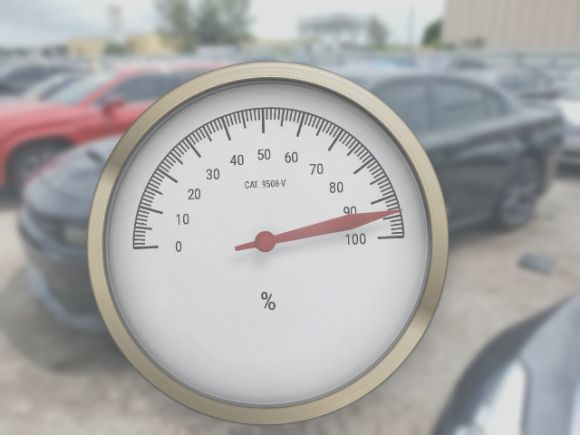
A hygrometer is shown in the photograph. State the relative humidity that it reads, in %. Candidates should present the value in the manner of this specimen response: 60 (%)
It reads 94 (%)
